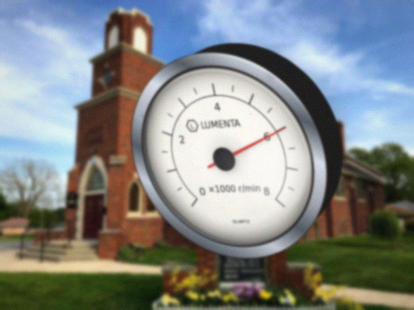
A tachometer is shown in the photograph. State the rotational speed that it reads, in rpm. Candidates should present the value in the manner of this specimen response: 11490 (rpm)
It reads 6000 (rpm)
